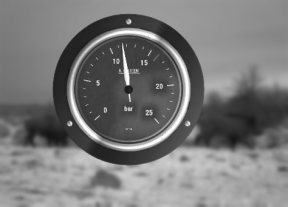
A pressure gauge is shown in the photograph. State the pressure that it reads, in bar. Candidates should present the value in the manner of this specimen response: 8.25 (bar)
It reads 11.5 (bar)
